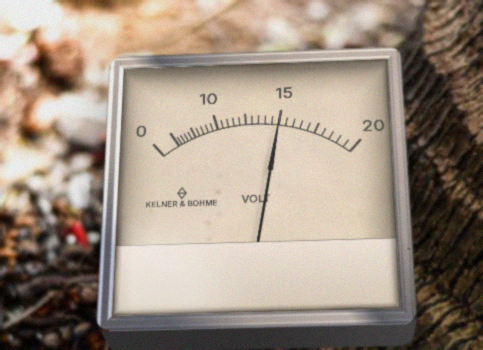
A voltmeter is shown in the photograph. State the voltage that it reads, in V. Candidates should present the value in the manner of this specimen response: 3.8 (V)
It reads 15 (V)
